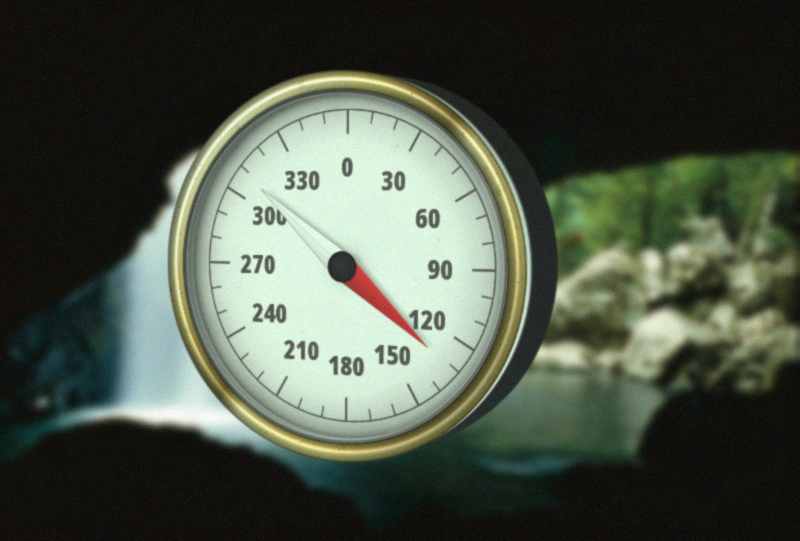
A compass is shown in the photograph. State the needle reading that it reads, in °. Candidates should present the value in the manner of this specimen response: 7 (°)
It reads 130 (°)
